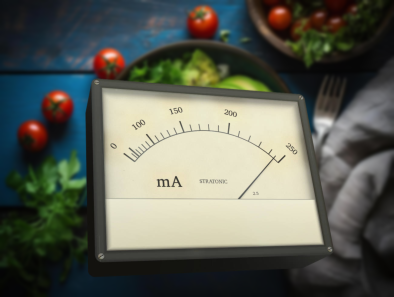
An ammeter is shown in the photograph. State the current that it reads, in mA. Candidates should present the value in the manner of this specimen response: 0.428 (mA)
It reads 245 (mA)
